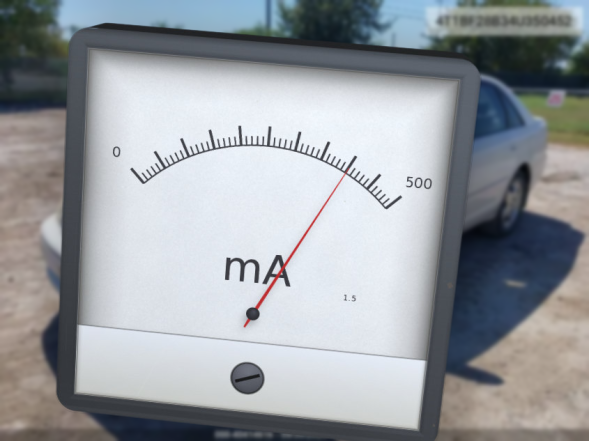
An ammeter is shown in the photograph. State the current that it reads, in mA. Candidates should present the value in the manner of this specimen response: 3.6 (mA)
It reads 400 (mA)
